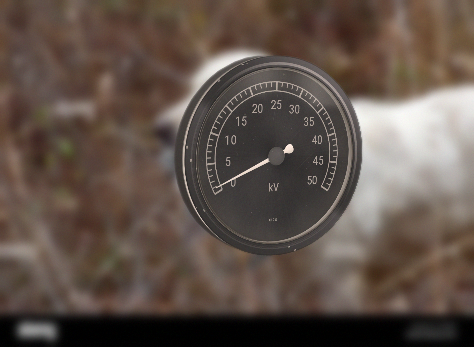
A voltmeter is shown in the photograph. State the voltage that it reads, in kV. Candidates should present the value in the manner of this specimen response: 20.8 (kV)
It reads 1 (kV)
